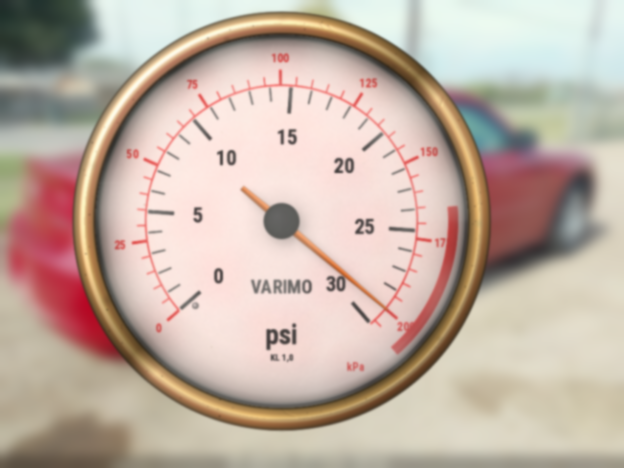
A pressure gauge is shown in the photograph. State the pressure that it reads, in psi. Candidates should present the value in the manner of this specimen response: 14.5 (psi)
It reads 29 (psi)
